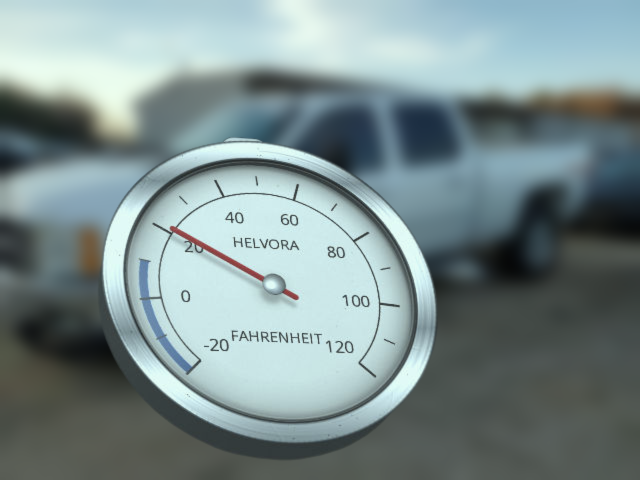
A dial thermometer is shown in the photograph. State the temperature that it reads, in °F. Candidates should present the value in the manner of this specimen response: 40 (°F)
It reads 20 (°F)
